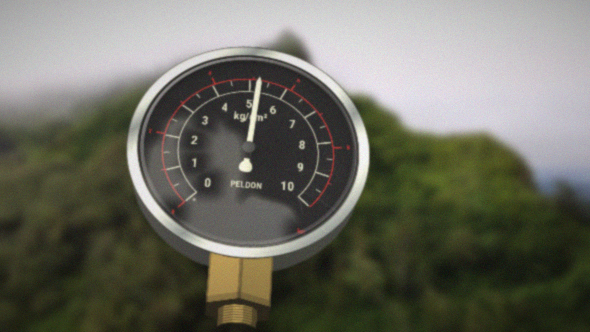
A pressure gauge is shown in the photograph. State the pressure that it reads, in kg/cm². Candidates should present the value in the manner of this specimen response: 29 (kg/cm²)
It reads 5.25 (kg/cm²)
